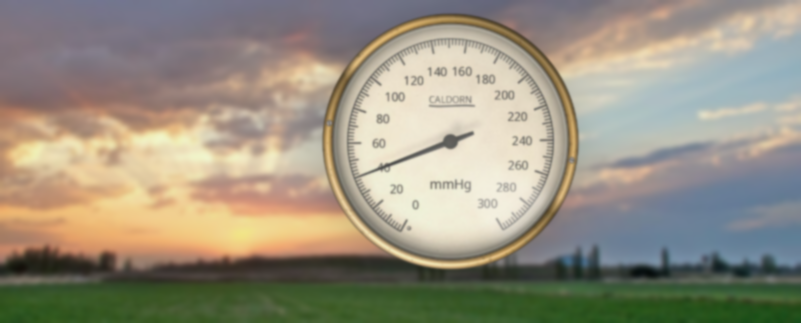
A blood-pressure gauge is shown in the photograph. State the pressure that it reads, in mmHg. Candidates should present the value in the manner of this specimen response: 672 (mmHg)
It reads 40 (mmHg)
